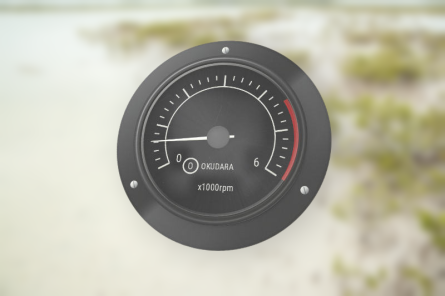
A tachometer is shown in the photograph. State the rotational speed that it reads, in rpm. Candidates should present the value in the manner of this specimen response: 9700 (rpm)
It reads 600 (rpm)
